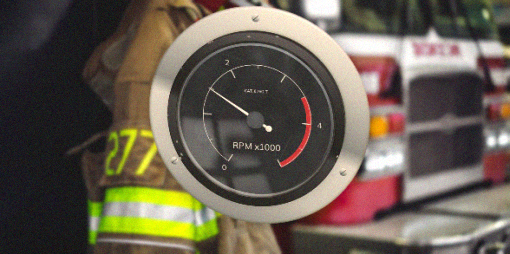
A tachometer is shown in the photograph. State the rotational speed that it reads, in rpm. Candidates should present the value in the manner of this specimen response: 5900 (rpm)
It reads 1500 (rpm)
